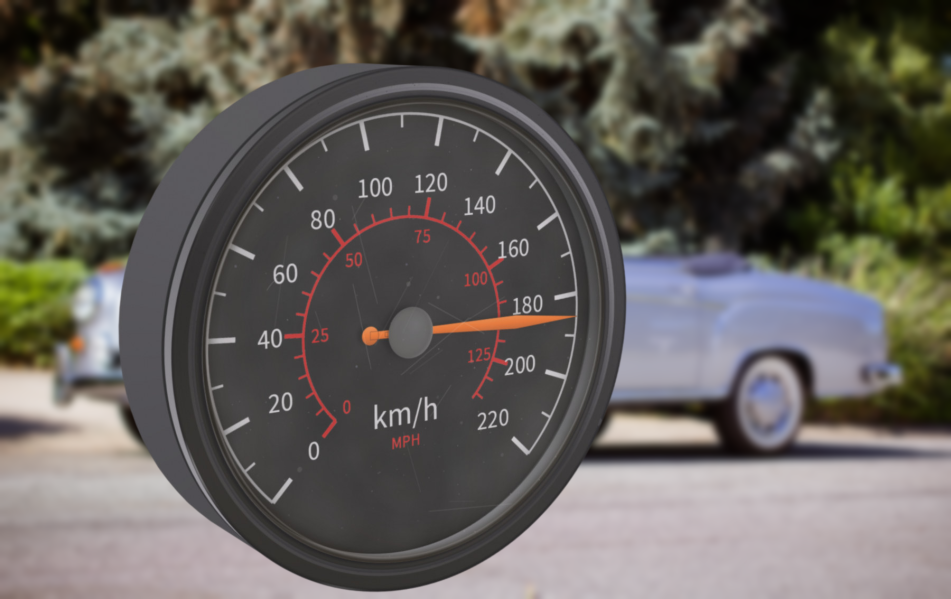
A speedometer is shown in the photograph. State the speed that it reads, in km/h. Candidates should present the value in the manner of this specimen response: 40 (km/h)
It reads 185 (km/h)
